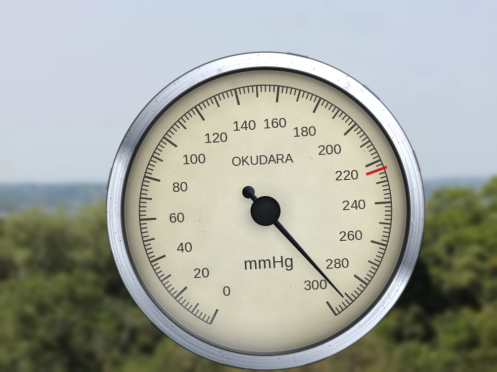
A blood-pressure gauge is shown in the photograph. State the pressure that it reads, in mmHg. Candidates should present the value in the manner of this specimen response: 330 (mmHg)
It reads 292 (mmHg)
